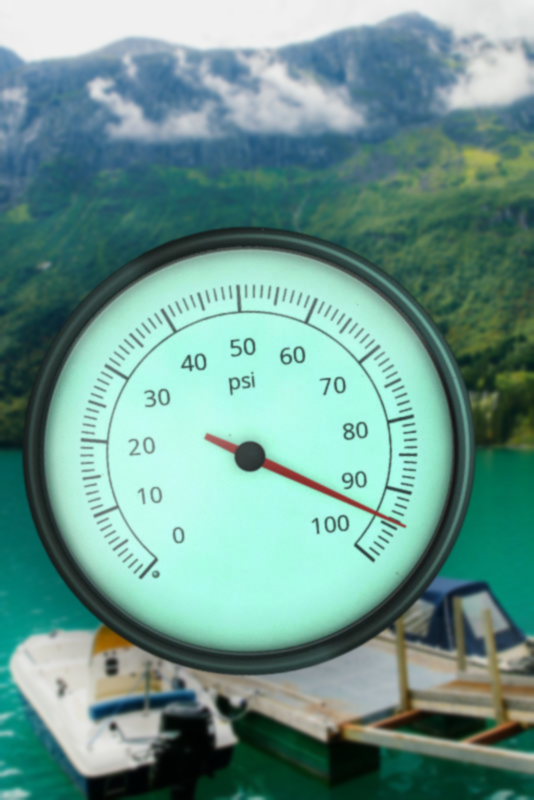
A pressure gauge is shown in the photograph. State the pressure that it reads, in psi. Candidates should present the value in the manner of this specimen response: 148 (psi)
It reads 94 (psi)
